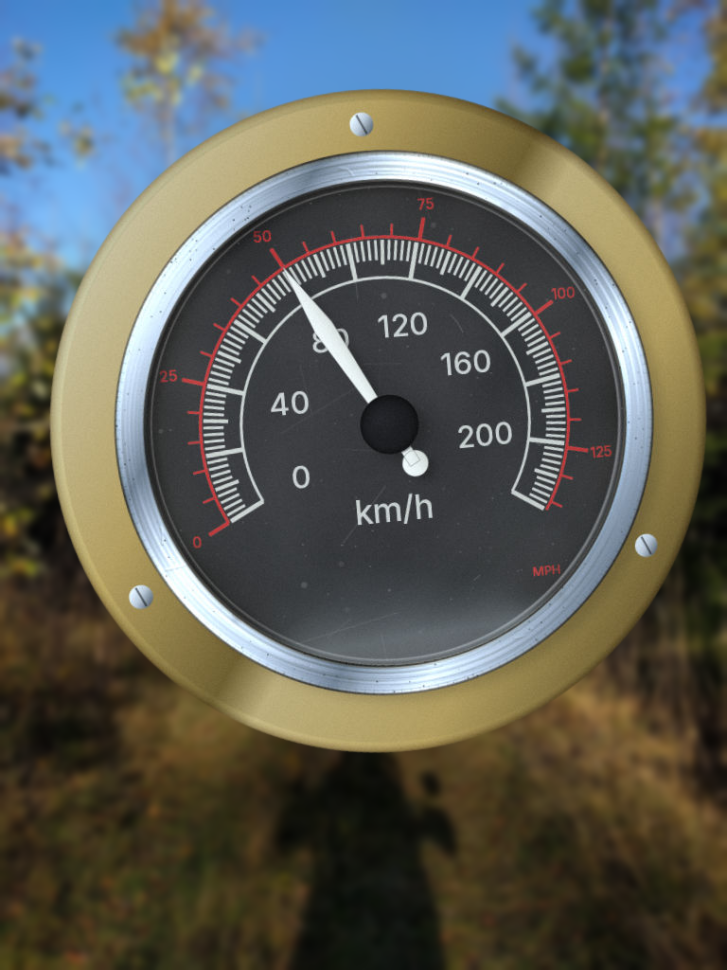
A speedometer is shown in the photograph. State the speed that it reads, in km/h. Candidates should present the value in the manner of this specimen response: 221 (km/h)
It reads 80 (km/h)
